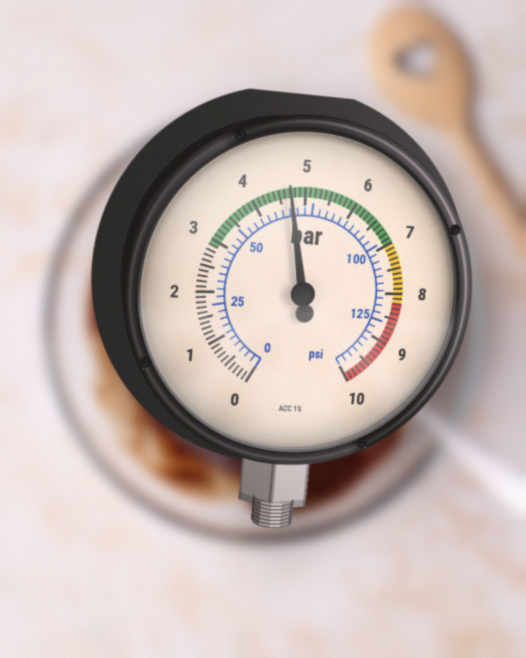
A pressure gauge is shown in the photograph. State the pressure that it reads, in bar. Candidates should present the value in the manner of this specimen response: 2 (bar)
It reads 4.7 (bar)
